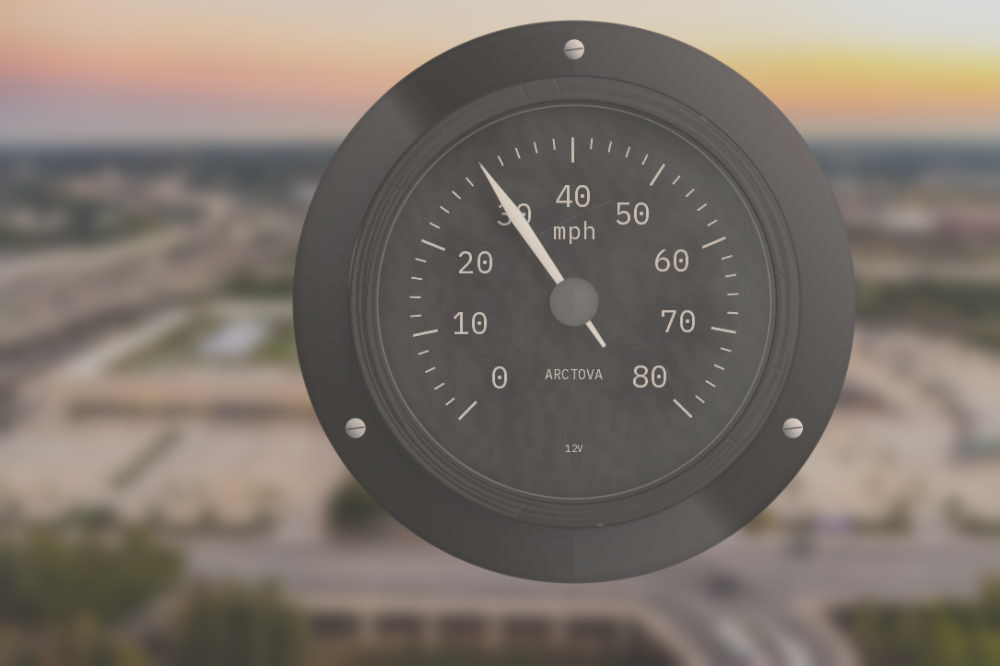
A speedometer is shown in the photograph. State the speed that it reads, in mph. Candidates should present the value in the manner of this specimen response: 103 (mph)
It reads 30 (mph)
